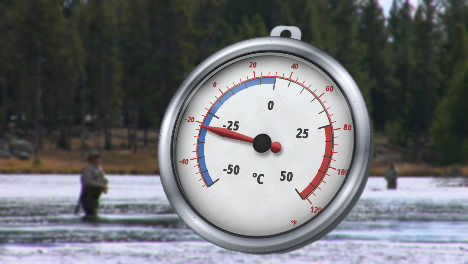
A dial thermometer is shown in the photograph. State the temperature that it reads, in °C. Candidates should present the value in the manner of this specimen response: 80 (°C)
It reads -30 (°C)
